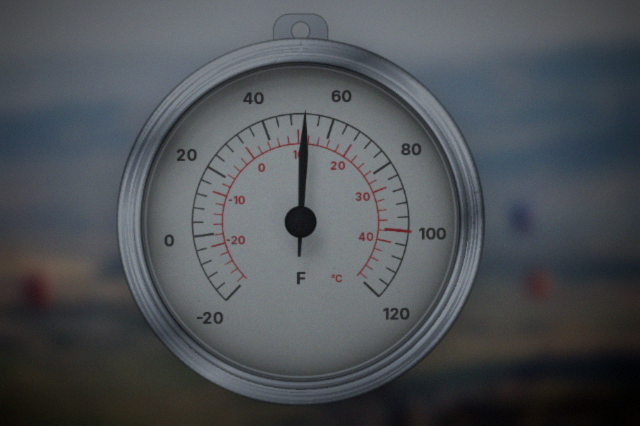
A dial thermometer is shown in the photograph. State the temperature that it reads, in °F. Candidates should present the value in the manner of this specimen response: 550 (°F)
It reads 52 (°F)
